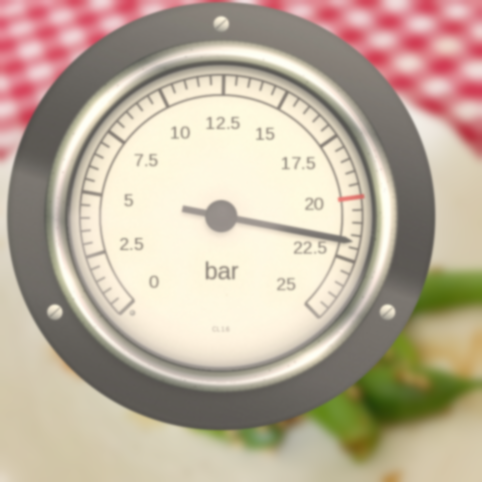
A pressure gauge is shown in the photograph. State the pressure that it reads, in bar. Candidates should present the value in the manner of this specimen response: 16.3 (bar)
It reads 21.75 (bar)
